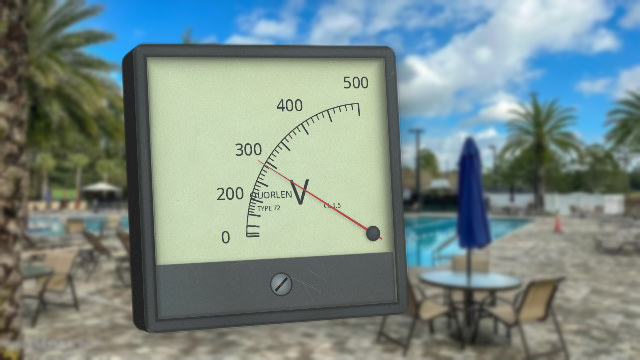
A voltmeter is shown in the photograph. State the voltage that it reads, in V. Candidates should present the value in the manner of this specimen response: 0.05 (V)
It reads 290 (V)
